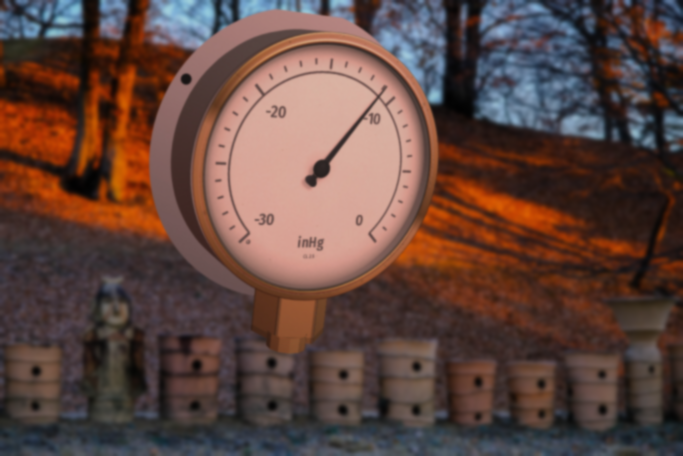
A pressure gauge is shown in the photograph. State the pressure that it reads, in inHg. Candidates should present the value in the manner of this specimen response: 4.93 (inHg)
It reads -11 (inHg)
